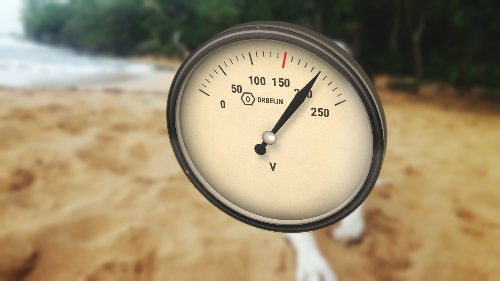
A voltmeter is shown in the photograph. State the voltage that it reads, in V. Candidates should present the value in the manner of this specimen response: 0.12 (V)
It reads 200 (V)
